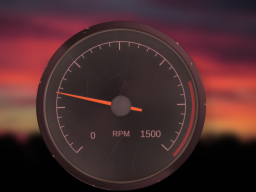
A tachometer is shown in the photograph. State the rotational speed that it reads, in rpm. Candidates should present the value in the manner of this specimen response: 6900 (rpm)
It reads 325 (rpm)
